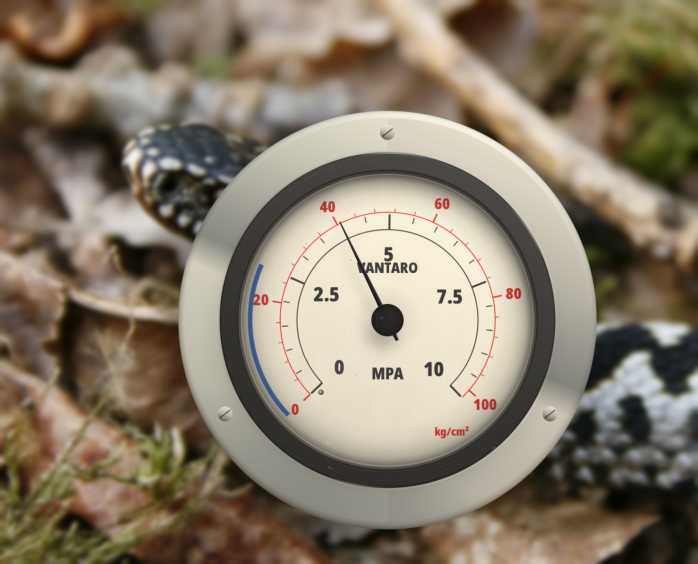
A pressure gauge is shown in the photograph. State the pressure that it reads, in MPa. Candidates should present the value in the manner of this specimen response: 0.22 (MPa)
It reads 4 (MPa)
